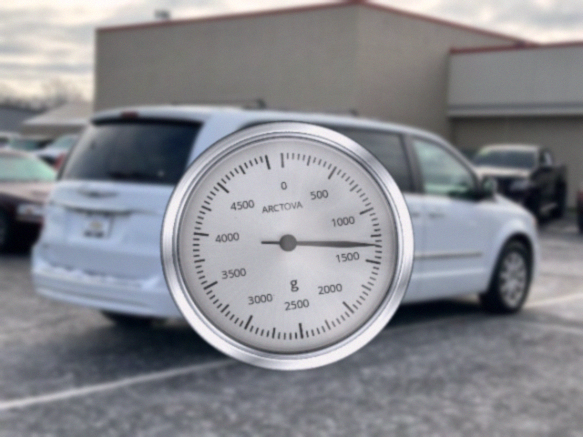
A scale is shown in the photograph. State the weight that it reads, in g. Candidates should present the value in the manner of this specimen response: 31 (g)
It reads 1350 (g)
